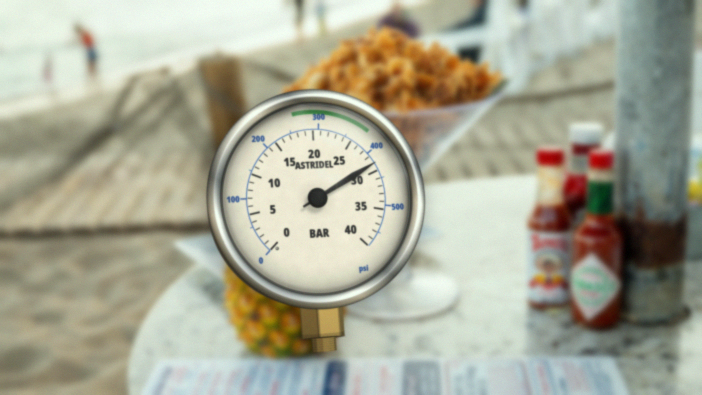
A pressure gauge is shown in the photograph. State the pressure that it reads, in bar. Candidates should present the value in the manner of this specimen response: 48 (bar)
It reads 29 (bar)
